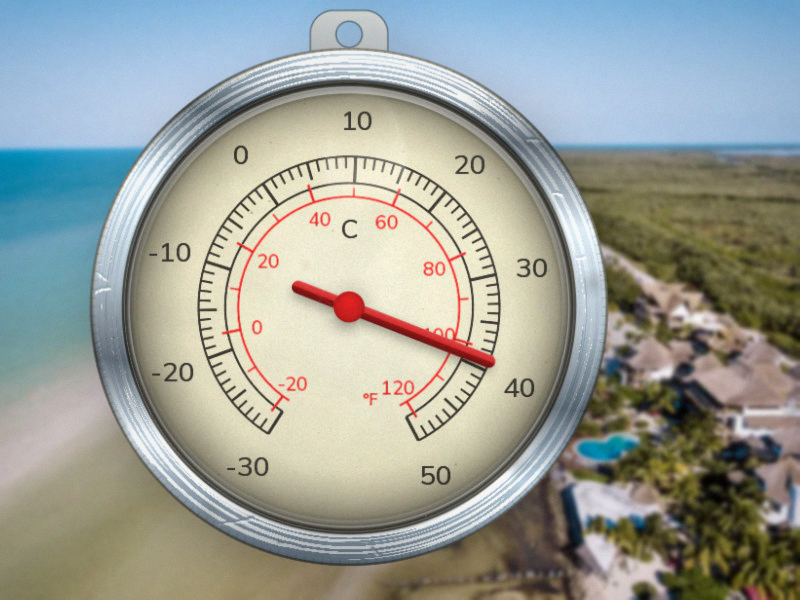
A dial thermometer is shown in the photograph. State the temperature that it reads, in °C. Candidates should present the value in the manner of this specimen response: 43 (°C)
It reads 39 (°C)
